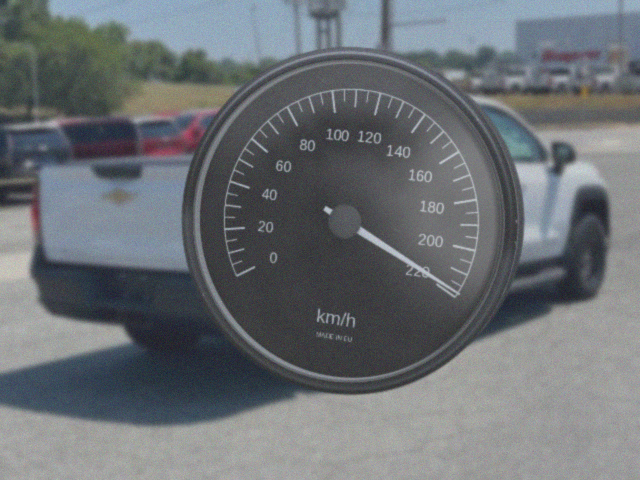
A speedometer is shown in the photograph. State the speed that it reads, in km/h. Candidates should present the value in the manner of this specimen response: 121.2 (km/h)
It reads 217.5 (km/h)
